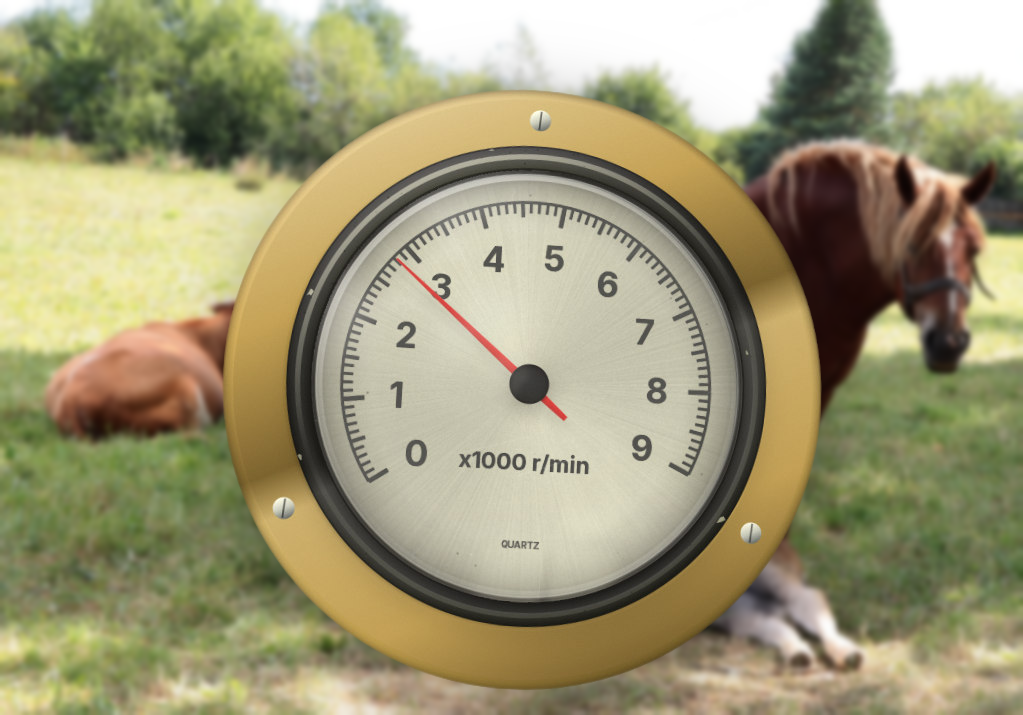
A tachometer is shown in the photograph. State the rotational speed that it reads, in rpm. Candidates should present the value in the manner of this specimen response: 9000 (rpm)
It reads 2800 (rpm)
